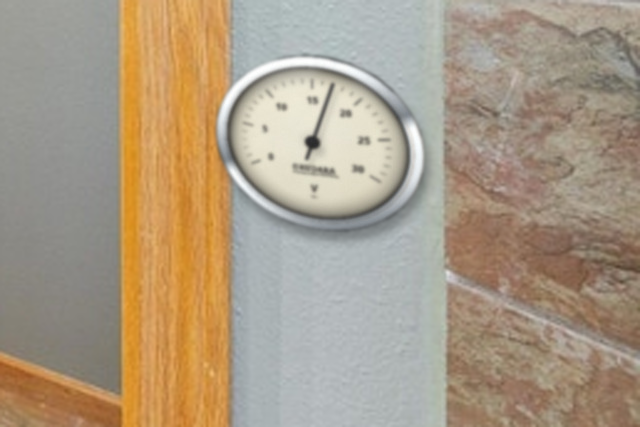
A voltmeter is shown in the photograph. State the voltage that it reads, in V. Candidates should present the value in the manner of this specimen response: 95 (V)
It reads 17 (V)
